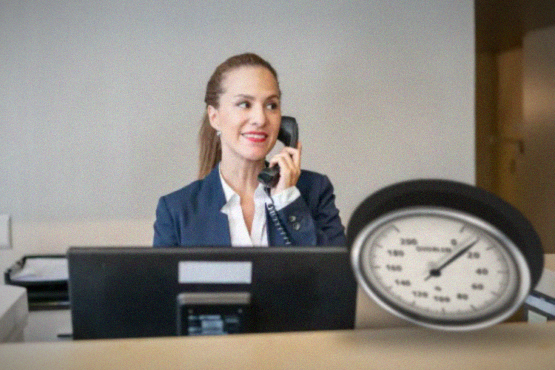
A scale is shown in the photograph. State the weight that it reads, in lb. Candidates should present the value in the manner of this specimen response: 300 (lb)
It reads 10 (lb)
